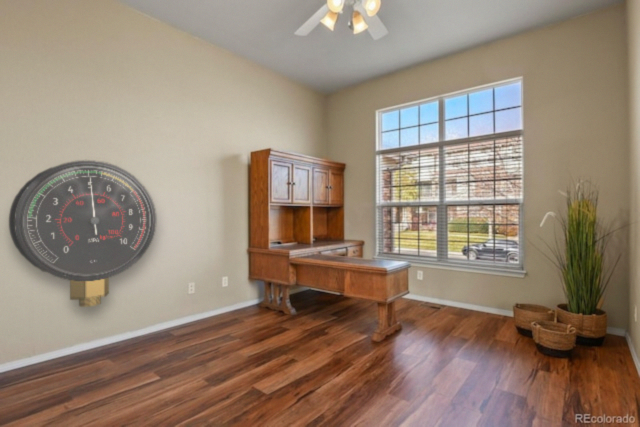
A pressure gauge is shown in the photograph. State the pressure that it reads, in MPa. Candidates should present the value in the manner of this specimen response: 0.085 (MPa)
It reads 5 (MPa)
